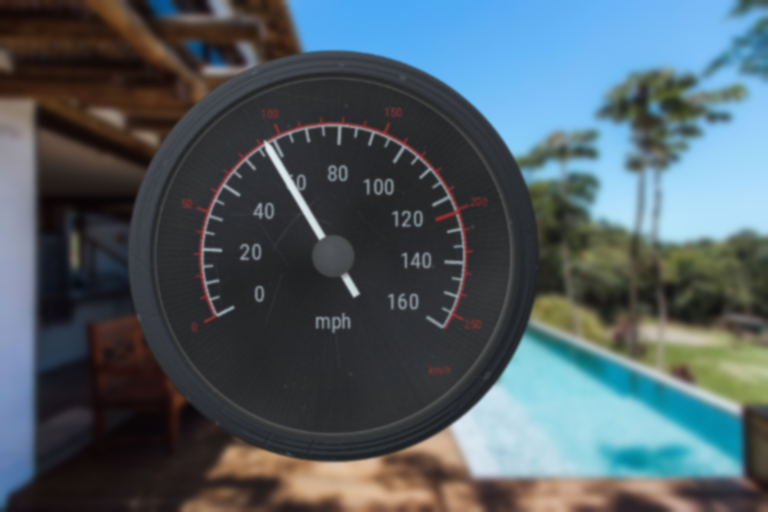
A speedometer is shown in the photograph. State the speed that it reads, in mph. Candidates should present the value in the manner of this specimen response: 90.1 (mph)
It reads 57.5 (mph)
